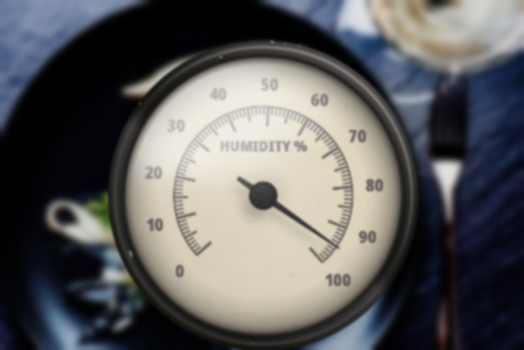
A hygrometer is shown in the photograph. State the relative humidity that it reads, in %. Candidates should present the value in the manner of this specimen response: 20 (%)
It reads 95 (%)
